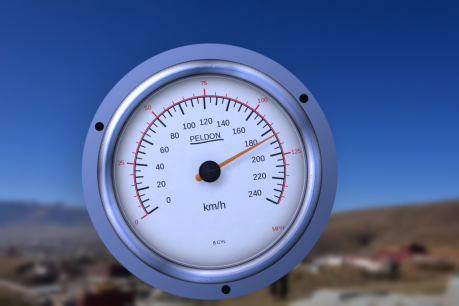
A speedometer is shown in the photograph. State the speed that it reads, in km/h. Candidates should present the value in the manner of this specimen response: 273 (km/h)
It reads 185 (km/h)
